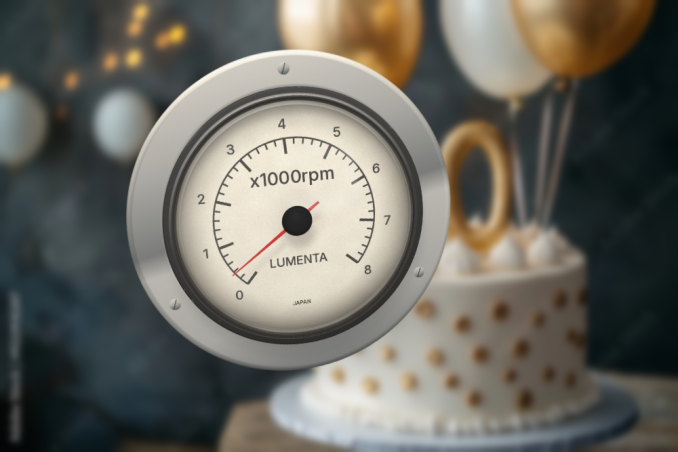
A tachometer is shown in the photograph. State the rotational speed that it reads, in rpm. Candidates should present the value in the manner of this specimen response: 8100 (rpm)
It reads 400 (rpm)
